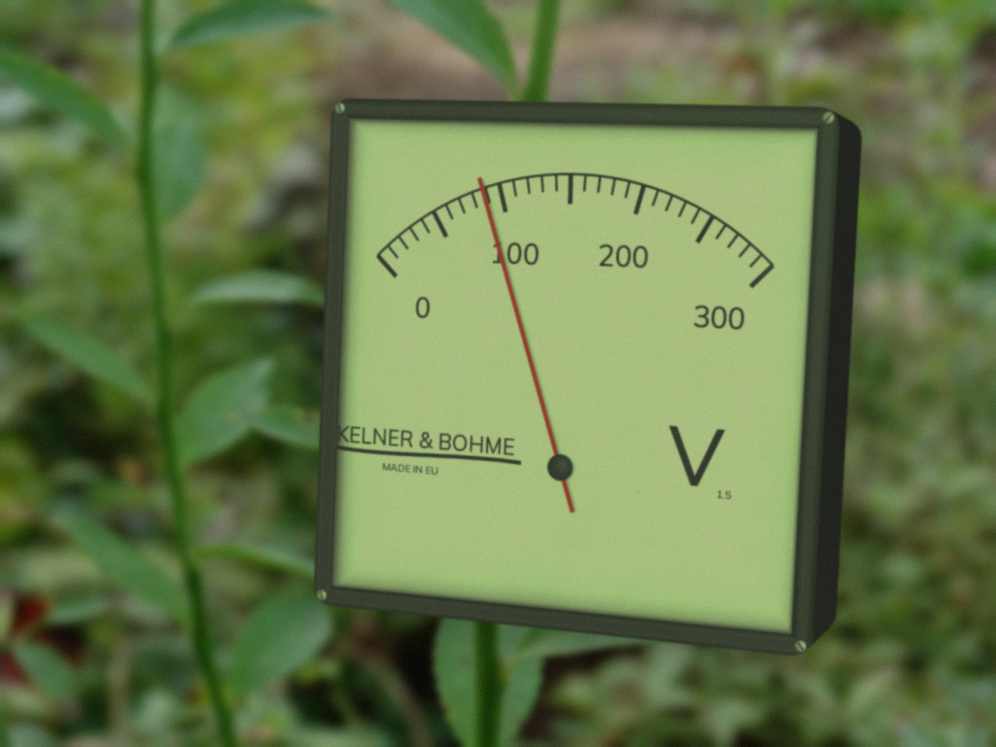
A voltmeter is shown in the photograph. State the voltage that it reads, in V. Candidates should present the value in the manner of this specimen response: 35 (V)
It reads 90 (V)
